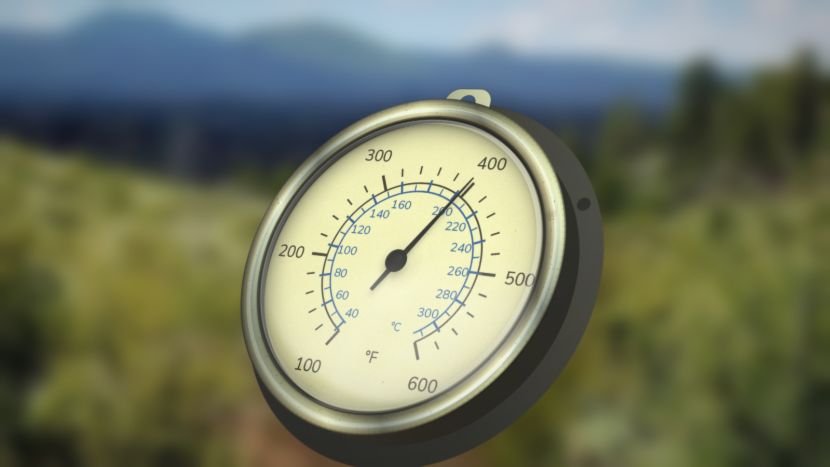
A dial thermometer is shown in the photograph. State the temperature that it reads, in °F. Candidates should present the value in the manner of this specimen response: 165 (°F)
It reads 400 (°F)
